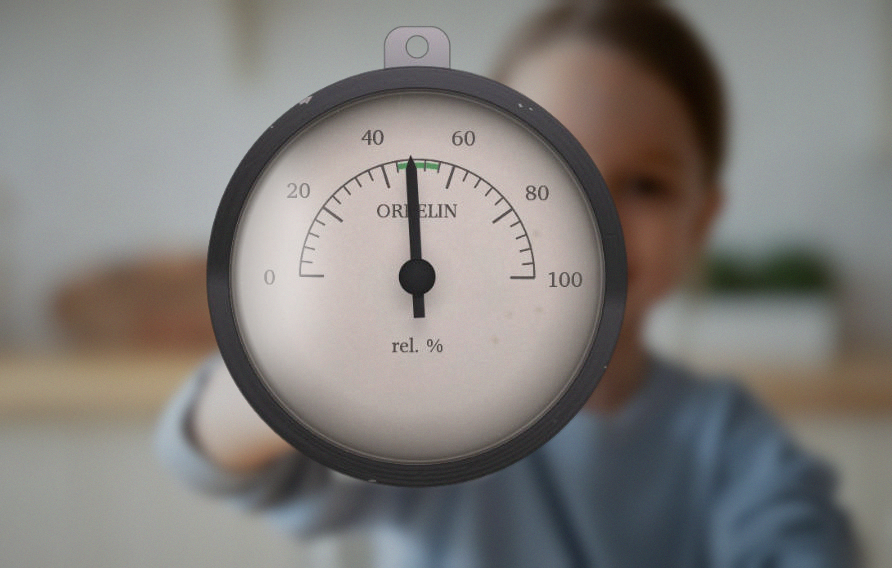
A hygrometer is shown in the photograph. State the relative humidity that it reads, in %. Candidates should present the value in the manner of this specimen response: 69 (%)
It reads 48 (%)
